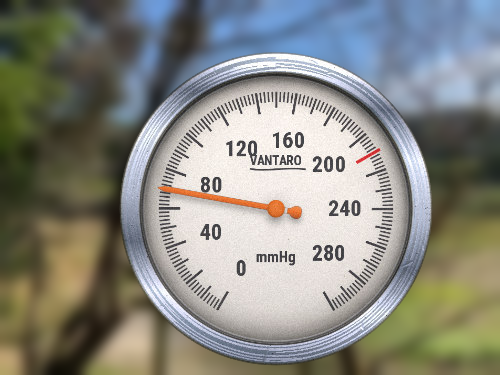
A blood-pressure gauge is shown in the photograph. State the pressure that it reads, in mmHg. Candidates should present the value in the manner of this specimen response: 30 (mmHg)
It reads 70 (mmHg)
